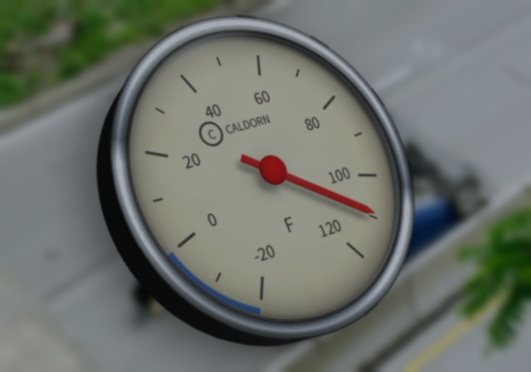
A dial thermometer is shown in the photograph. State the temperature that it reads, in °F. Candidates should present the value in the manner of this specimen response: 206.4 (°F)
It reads 110 (°F)
